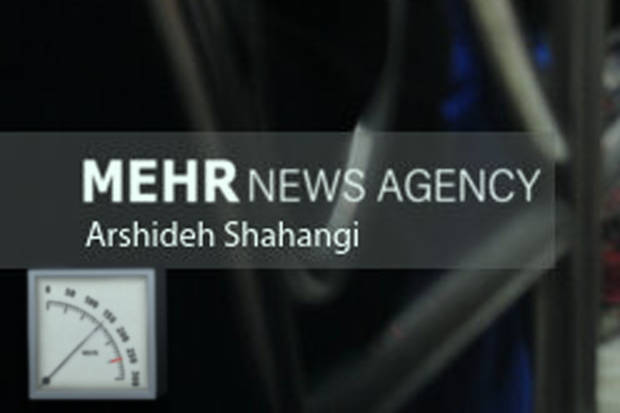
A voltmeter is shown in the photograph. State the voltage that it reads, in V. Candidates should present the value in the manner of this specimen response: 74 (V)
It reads 150 (V)
